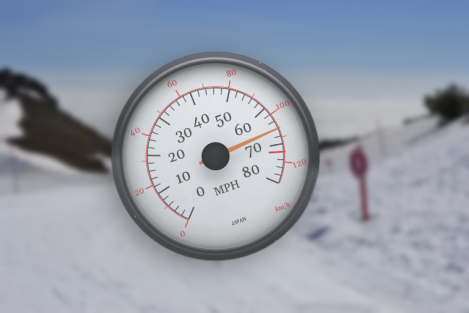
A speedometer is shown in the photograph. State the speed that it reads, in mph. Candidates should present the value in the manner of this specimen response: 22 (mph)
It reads 66 (mph)
